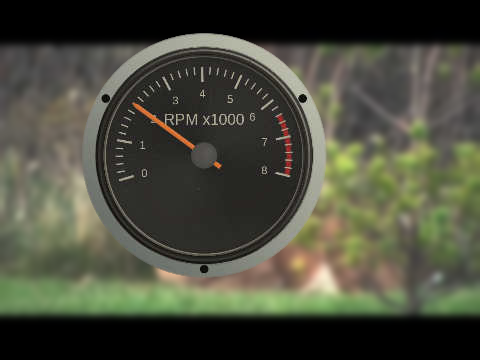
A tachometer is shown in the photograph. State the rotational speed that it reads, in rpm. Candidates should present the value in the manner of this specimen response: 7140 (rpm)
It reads 2000 (rpm)
